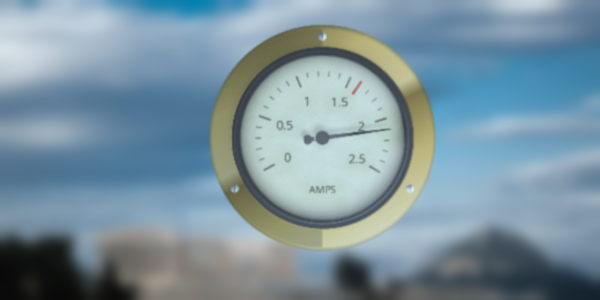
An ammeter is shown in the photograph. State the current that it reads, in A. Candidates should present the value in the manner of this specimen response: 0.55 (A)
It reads 2.1 (A)
